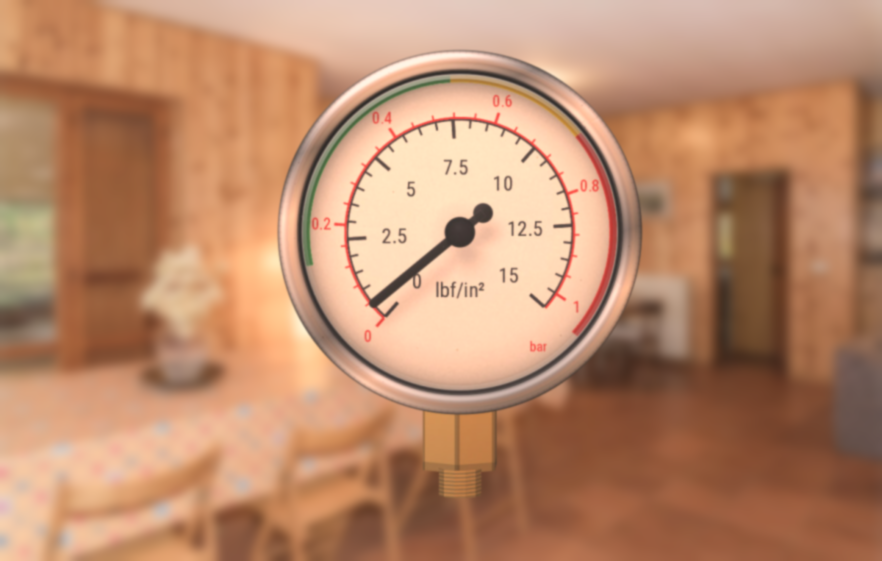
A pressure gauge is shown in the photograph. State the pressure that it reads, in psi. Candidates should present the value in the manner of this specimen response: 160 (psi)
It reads 0.5 (psi)
